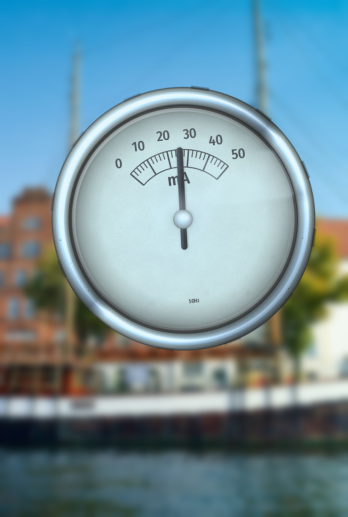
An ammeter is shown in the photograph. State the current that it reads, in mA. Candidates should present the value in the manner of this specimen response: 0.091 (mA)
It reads 26 (mA)
